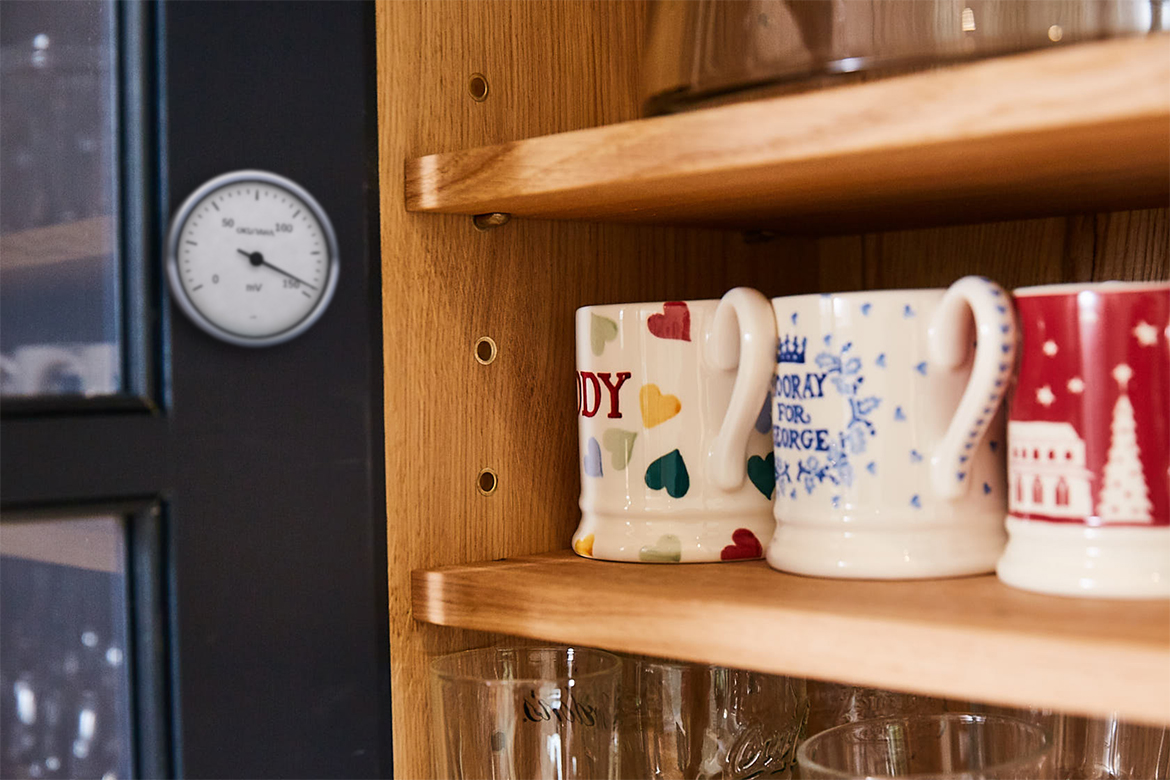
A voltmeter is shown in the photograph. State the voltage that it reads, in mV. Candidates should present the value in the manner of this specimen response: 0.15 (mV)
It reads 145 (mV)
